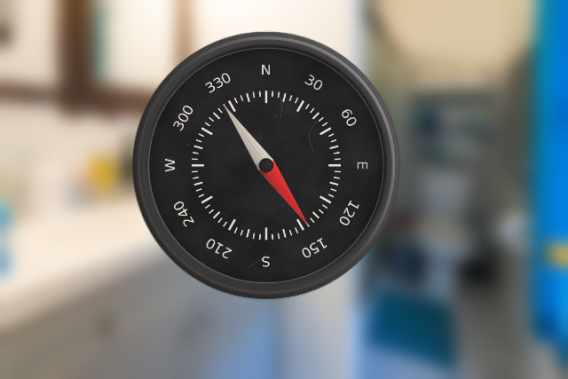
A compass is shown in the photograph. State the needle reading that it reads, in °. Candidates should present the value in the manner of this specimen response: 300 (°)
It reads 145 (°)
